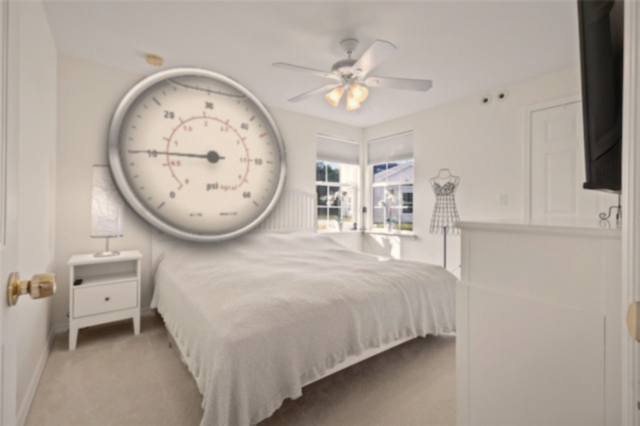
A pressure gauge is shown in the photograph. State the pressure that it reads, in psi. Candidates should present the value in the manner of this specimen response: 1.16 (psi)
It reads 10 (psi)
